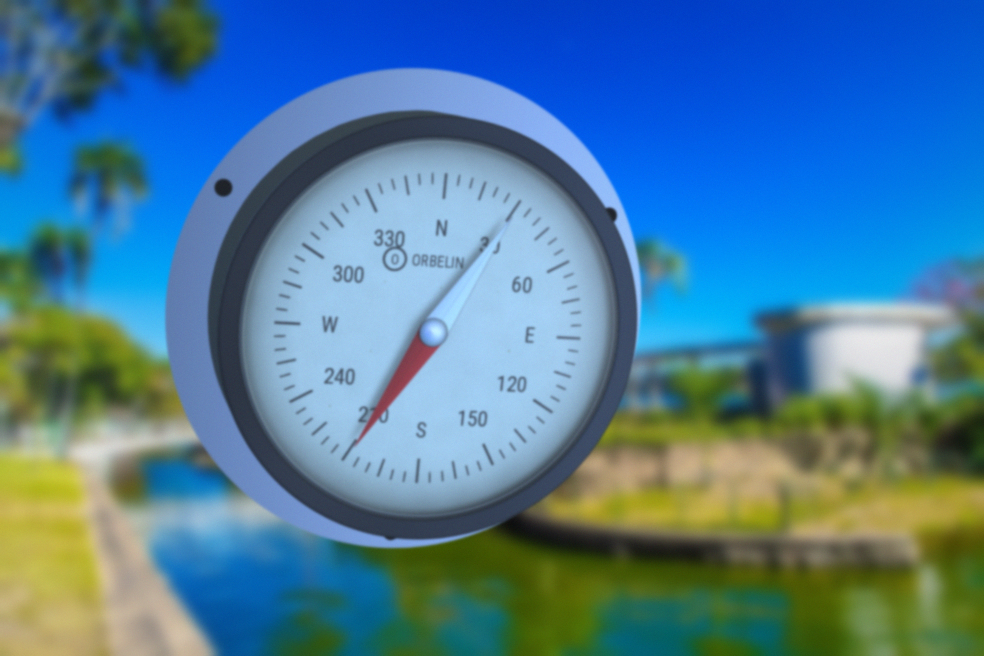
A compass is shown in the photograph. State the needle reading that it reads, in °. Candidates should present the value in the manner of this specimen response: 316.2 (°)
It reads 210 (°)
